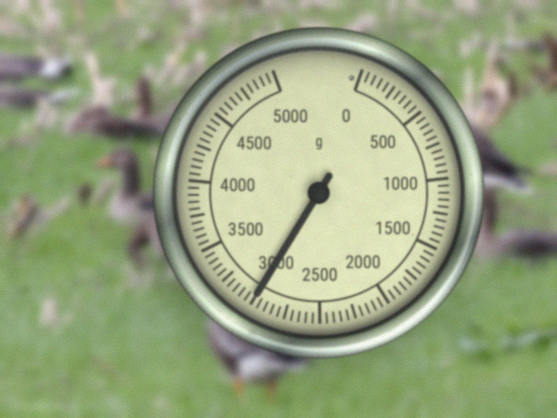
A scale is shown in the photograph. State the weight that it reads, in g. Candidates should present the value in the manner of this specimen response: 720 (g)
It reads 3000 (g)
